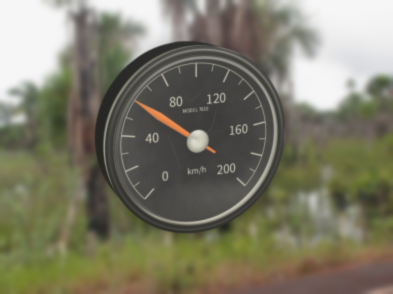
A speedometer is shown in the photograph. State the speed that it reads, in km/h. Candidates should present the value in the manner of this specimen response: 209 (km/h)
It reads 60 (km/h)
